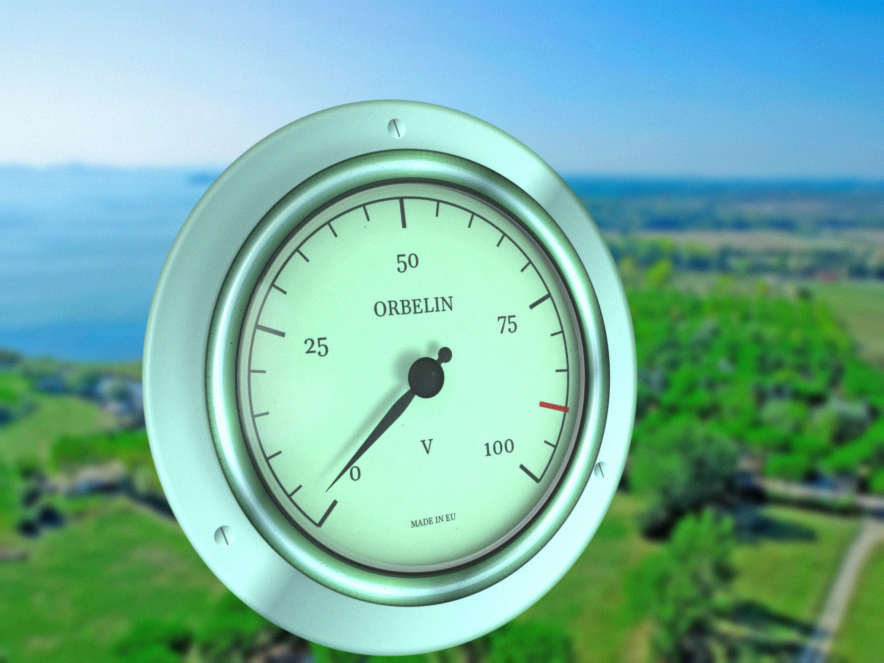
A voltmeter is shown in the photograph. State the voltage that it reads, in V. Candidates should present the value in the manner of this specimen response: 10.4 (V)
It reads 2.5 (V)
